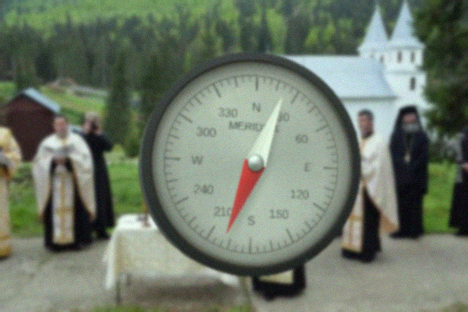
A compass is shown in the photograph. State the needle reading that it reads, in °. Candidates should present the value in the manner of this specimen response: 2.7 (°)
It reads 200 (°)
